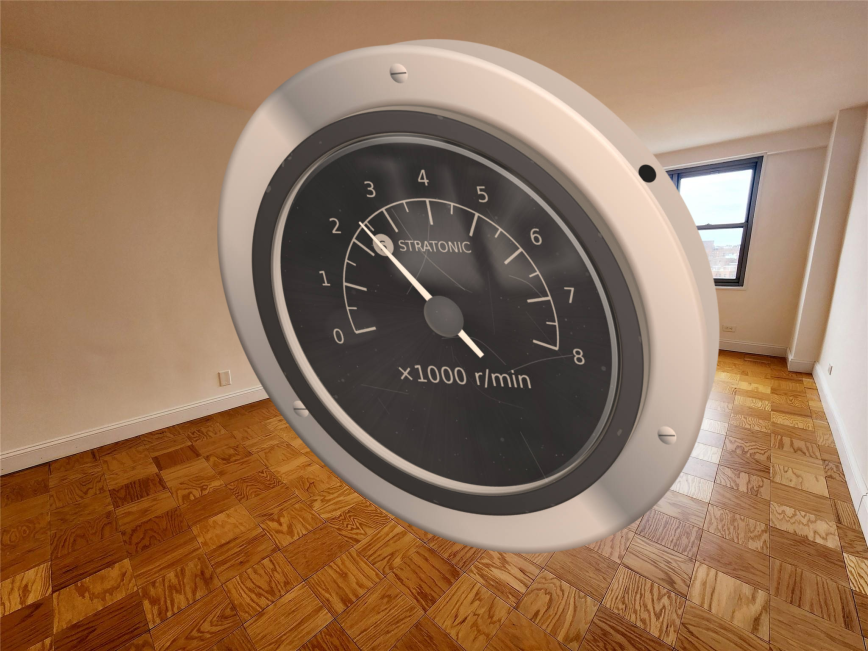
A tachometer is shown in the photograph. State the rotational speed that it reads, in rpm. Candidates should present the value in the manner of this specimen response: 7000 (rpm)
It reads 2500 (rpm)
